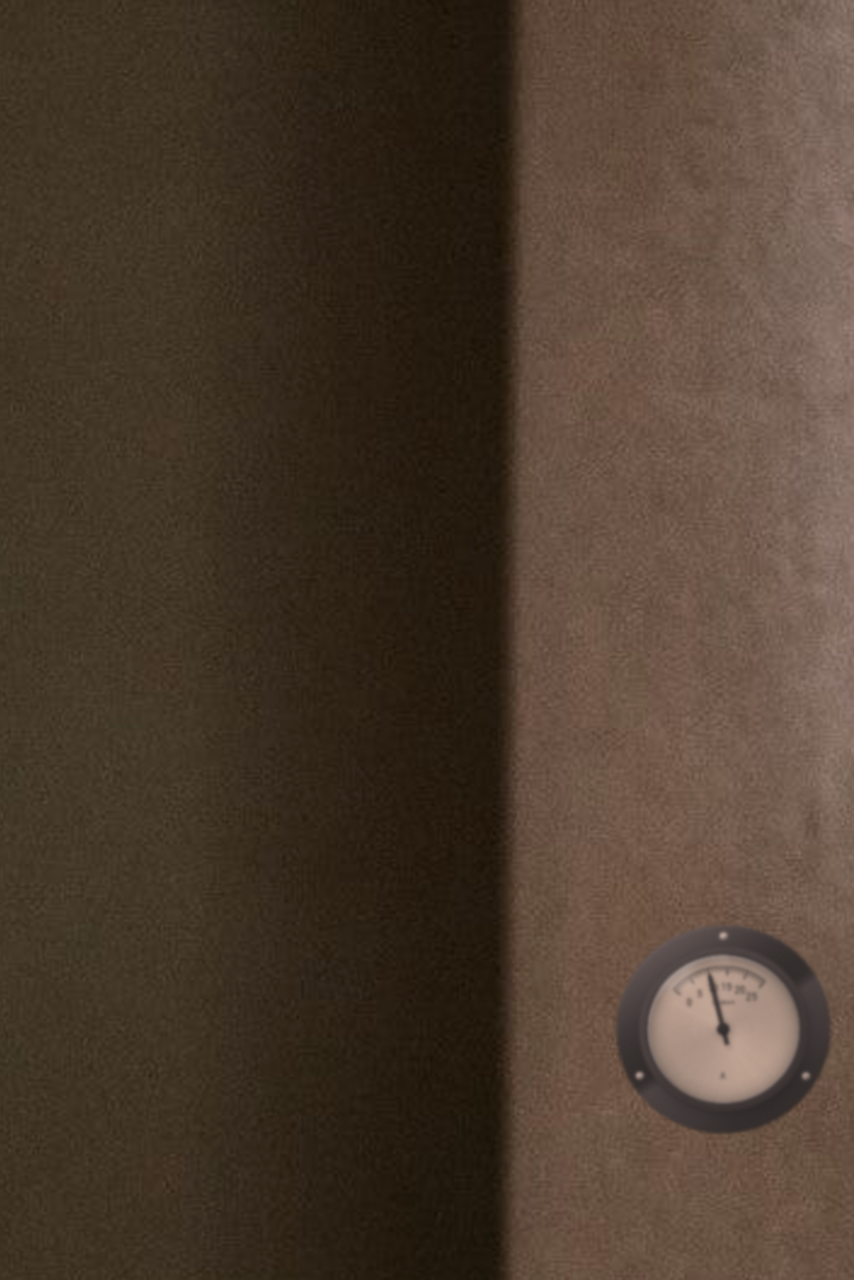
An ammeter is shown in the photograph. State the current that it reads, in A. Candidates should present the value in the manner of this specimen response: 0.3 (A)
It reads 10 (A)
